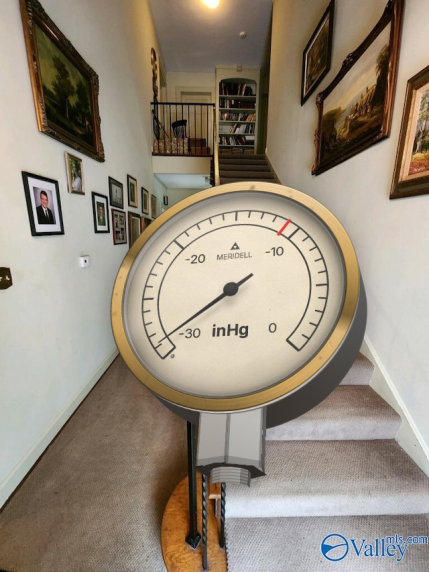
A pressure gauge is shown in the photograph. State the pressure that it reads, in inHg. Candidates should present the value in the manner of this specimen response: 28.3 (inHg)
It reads -29 (inHg)
